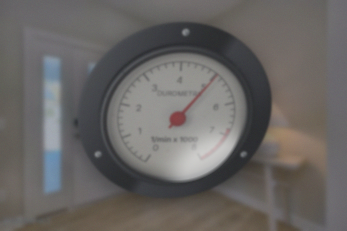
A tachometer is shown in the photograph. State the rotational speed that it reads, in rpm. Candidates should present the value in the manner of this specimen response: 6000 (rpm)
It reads 5000 (rpm)
